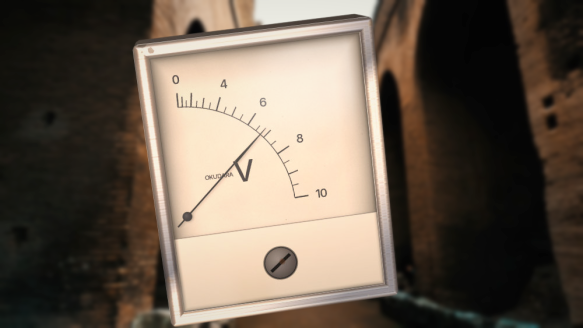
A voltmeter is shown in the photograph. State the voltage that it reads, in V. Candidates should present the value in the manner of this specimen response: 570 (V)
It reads 6.75 (V)
